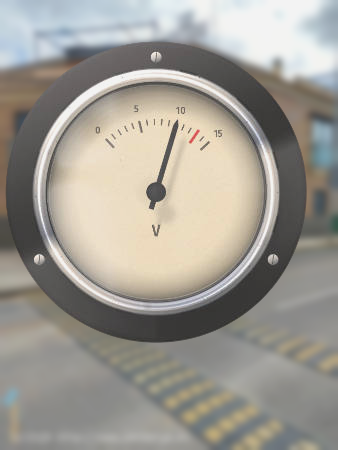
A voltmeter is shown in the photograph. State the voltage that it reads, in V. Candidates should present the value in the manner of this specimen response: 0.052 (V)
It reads 10 (V)
